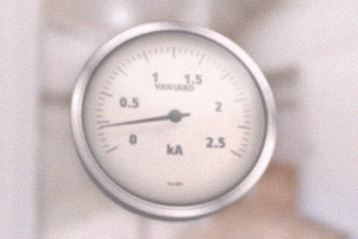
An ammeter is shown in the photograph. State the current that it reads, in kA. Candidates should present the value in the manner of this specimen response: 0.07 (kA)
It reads 0.2 (kA)
